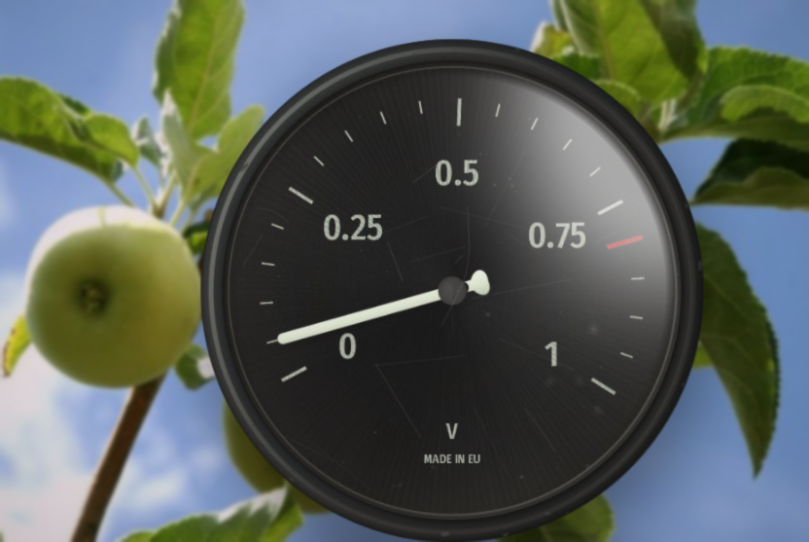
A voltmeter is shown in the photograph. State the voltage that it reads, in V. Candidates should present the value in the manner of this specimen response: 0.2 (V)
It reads 0.05 (V)
